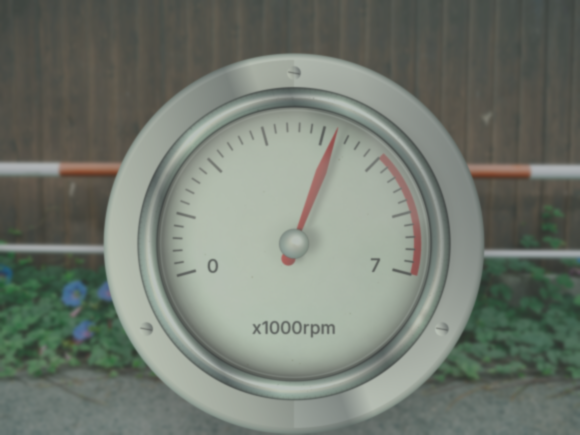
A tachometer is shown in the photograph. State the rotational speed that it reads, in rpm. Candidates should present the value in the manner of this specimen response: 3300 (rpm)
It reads 4200 (rpm)
